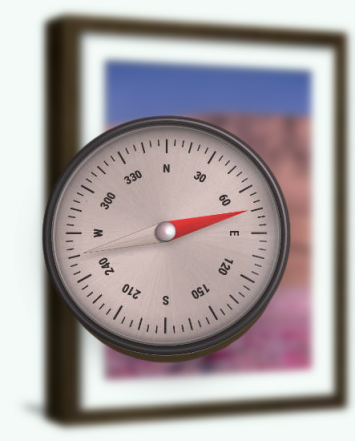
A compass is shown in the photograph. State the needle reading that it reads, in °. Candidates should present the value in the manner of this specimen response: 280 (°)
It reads 75 (°)
